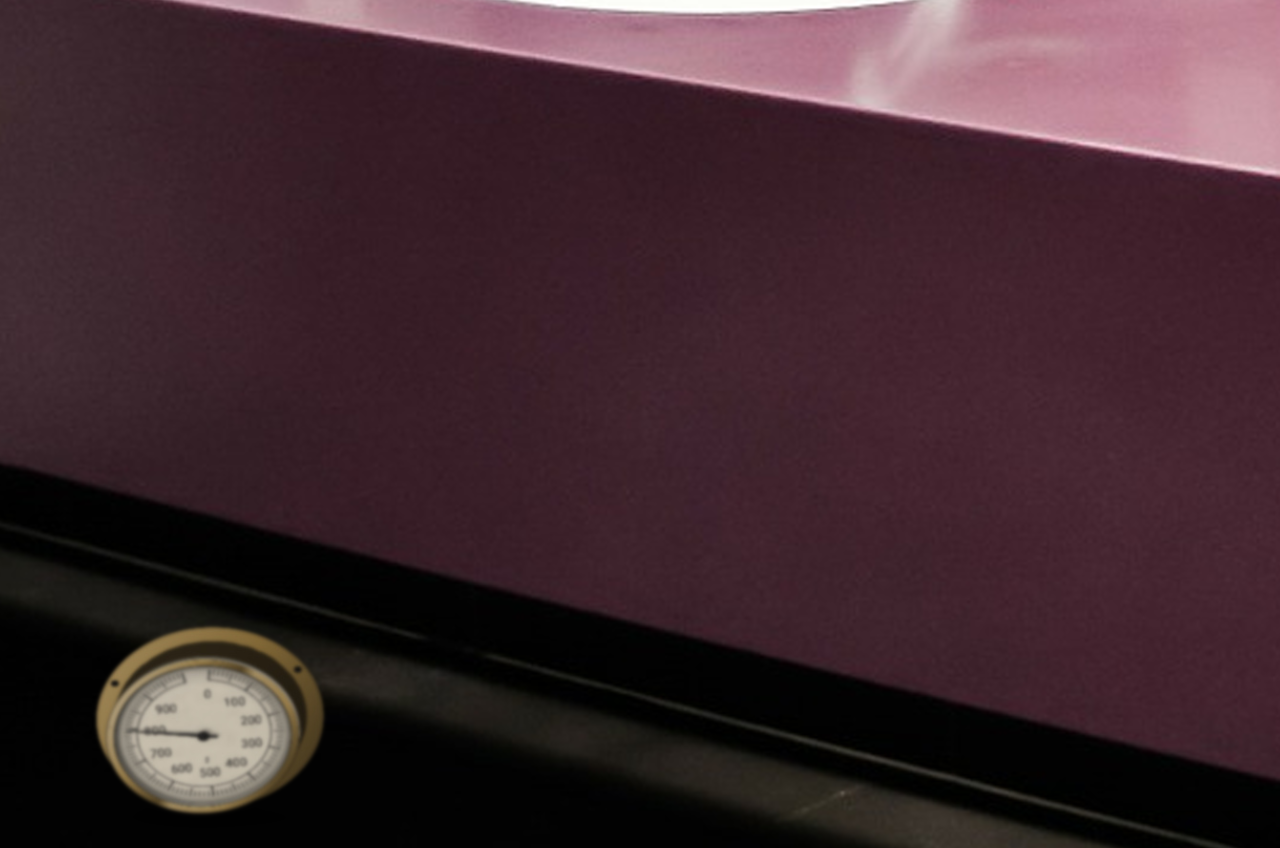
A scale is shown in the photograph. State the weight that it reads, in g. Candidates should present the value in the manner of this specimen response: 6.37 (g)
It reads 800 (g)
